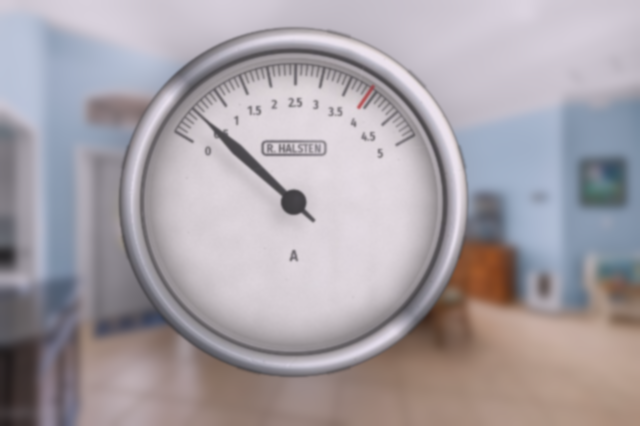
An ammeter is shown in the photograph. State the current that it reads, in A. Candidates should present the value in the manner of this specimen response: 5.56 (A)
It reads 0.5 (A)
